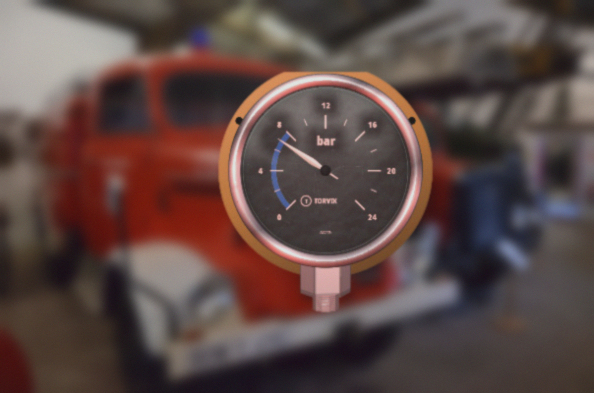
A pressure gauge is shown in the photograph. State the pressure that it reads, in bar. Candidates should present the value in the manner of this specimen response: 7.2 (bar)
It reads 7 (bar)
